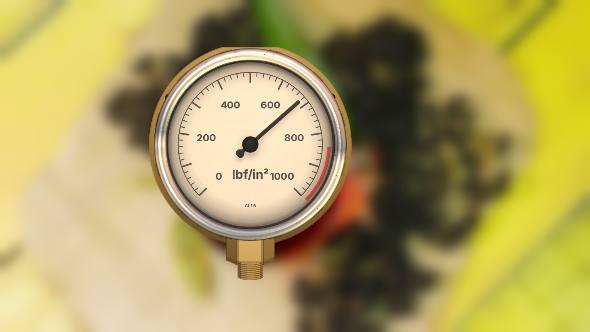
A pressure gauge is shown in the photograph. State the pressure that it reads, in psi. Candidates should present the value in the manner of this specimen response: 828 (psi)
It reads 680 (psi)
